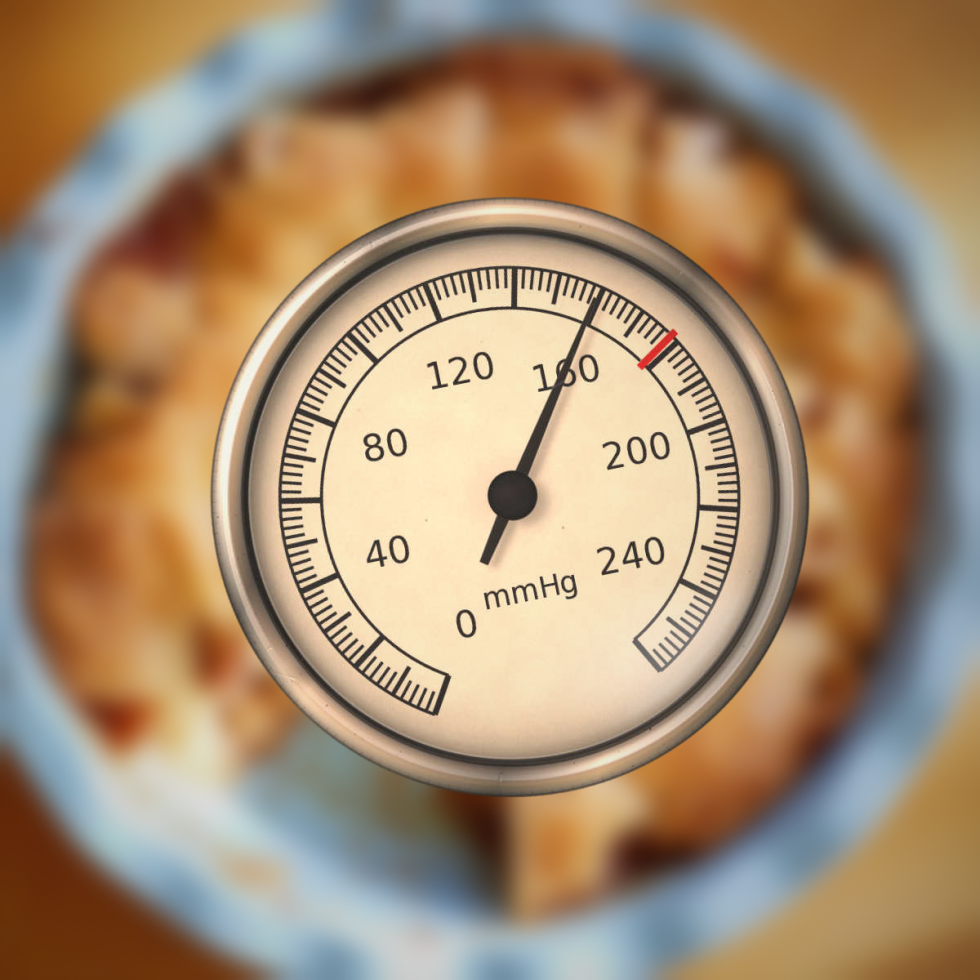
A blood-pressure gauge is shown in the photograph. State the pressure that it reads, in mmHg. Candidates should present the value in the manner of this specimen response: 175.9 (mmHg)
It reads 159 (mmHg)
